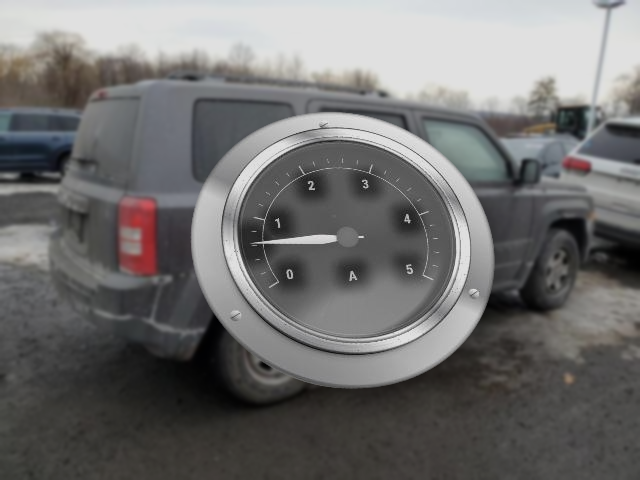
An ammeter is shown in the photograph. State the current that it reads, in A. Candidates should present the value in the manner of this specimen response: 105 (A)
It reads 0.6 (A)
